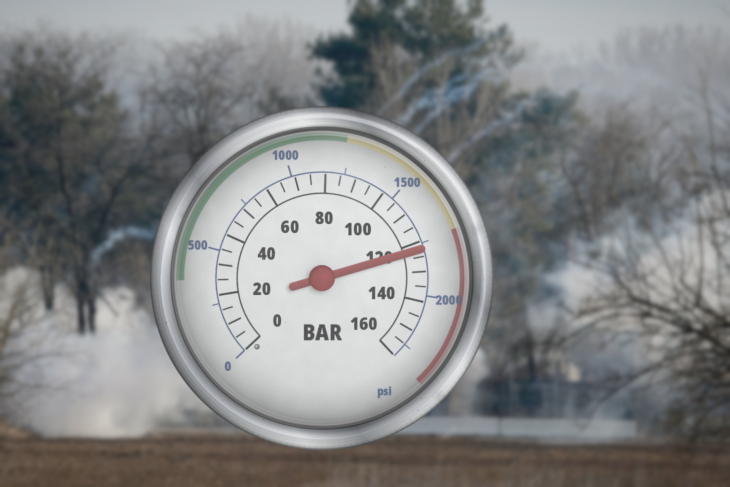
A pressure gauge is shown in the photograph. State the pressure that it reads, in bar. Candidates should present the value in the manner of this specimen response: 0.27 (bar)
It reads 122.5 (bar)
